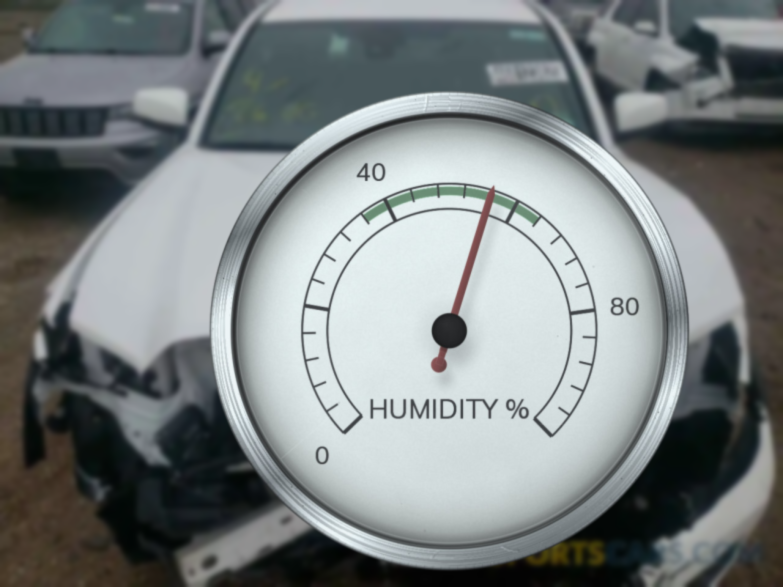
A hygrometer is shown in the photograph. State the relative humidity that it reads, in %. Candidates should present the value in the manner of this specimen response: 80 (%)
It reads 56 (%)
